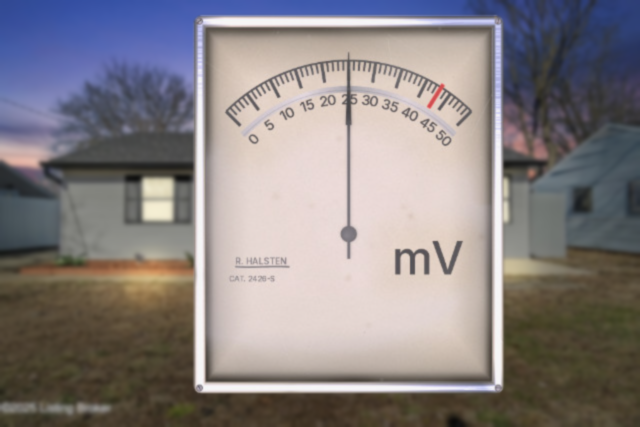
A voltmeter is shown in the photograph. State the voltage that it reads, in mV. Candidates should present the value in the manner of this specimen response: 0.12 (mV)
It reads 25 (mV)
